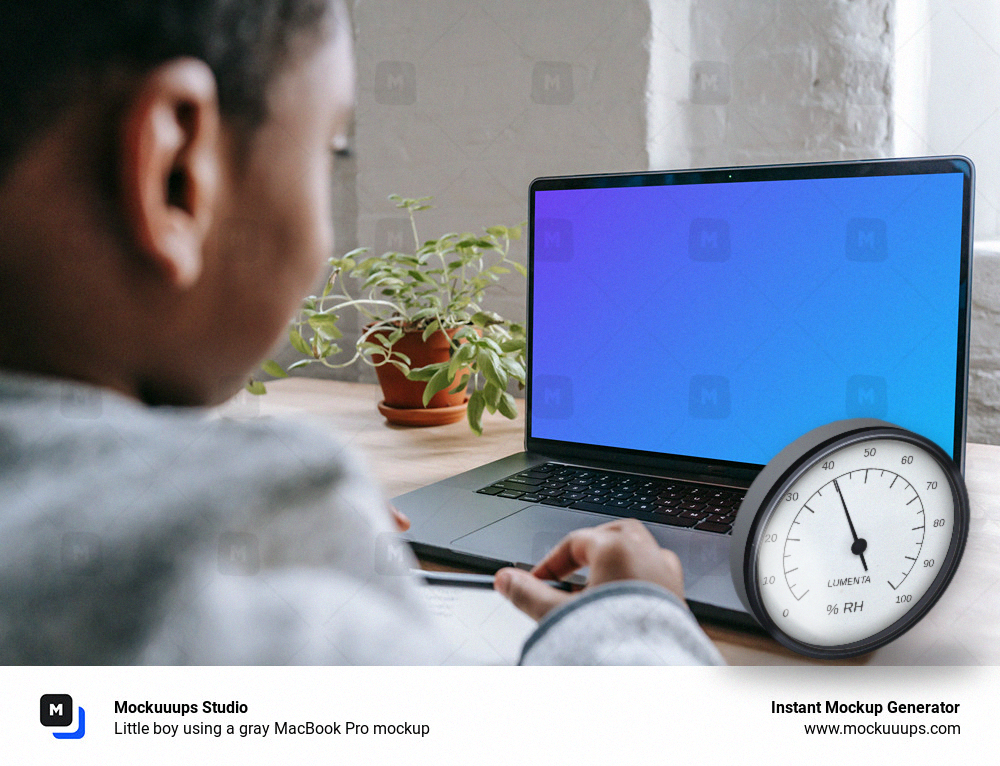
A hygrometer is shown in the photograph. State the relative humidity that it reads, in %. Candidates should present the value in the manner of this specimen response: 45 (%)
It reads 40 (%)
